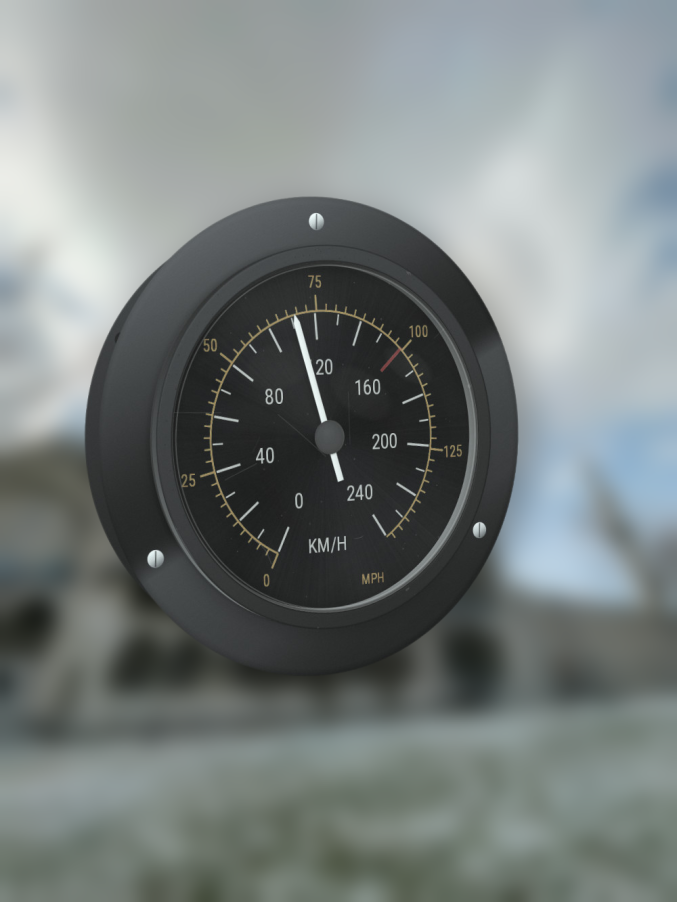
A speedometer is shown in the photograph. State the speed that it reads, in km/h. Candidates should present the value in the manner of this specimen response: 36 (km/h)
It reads 110 (km/h)
